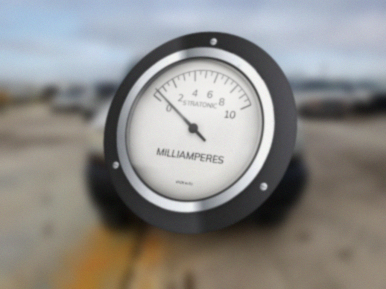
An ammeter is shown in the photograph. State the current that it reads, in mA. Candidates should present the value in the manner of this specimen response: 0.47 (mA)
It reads 0.5 (mA)
